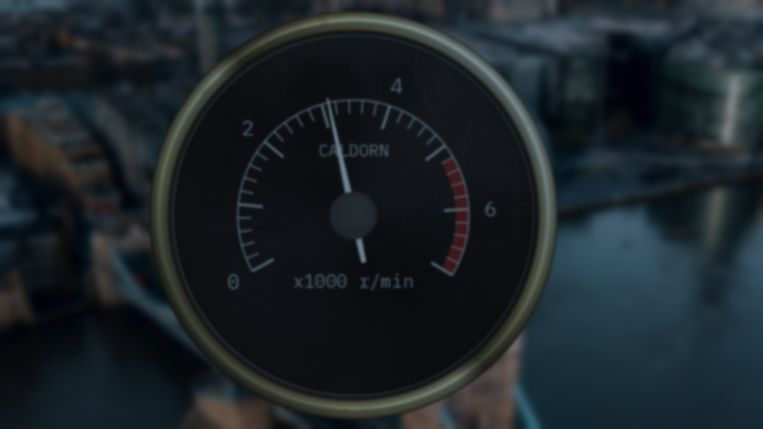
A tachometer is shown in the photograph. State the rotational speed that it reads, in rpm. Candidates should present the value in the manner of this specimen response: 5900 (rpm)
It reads 3100 (rpm)
